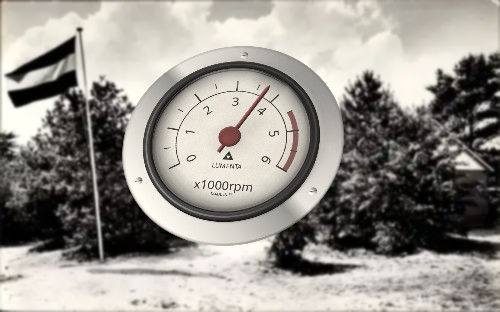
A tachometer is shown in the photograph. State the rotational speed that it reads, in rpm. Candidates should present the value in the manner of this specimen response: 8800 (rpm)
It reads 3750 (rpm)
